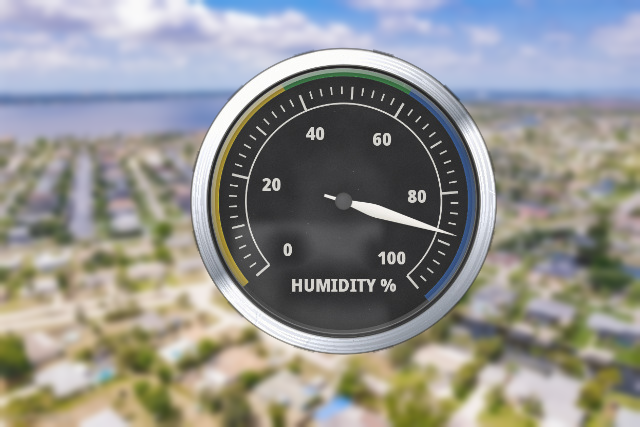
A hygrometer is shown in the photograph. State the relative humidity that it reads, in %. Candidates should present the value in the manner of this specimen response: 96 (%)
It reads 88 (%)
